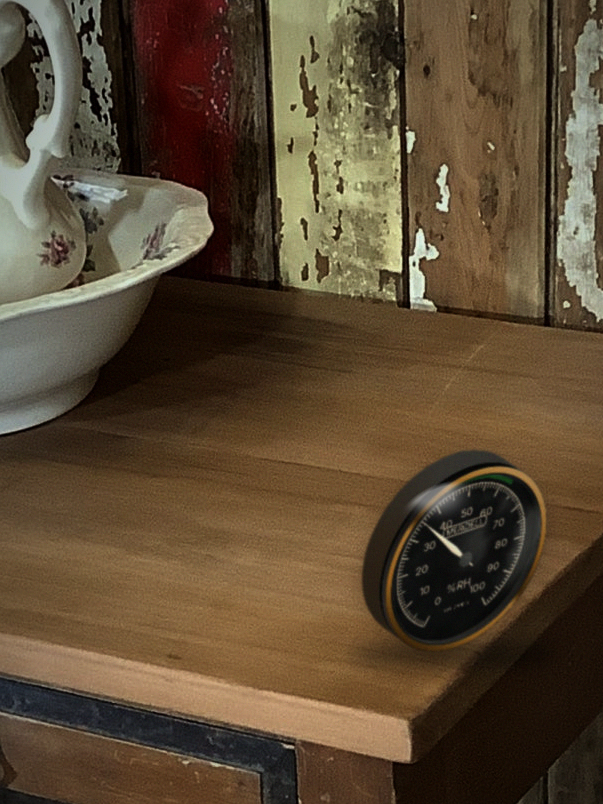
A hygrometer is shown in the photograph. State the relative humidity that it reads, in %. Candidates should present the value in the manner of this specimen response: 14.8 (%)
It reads 35 (%)
